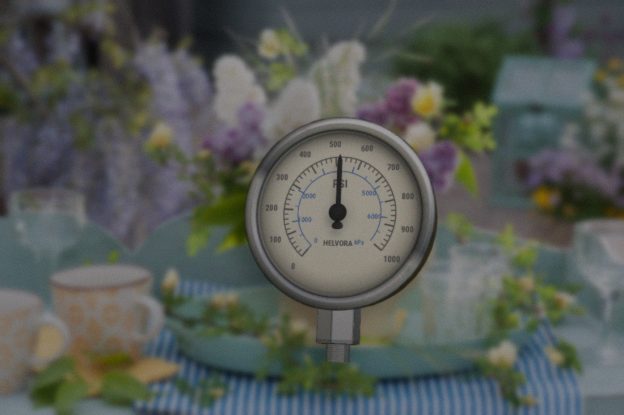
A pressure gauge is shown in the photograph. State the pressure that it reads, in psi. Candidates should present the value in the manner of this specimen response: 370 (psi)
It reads 520 (psi)
